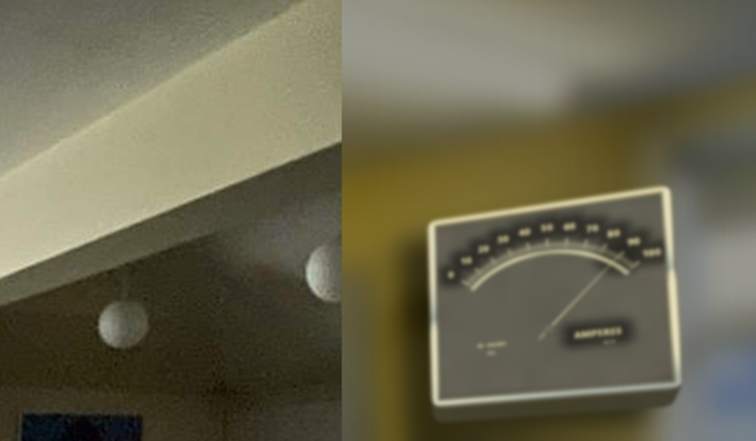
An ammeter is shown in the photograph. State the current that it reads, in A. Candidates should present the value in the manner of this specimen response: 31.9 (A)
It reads 90 (A)
